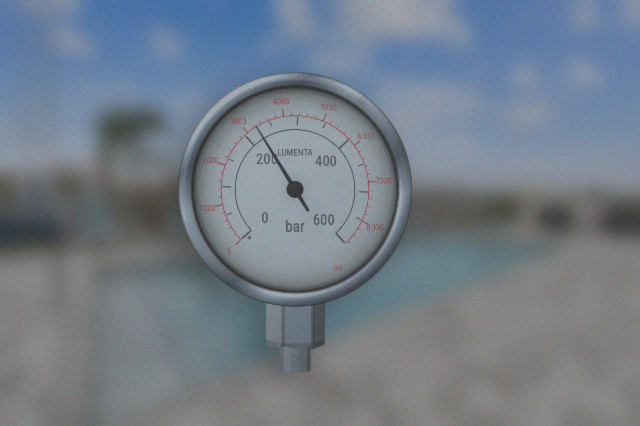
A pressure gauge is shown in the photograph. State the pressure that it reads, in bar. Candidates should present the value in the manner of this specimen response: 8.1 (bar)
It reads 225 (bar)
